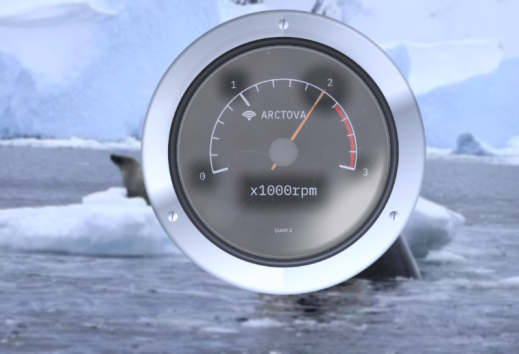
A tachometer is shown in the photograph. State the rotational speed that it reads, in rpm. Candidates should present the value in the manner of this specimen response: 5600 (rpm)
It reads 2000 (rpm)
